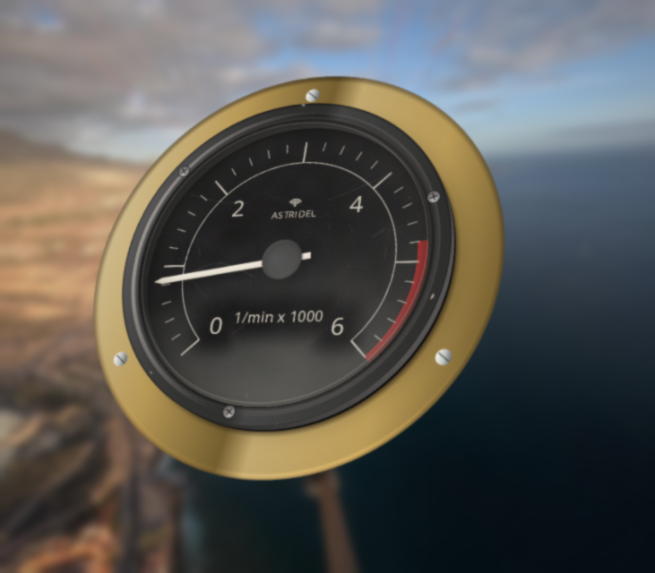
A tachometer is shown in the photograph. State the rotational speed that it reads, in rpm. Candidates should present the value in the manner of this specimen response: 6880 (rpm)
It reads 800 (rpm)
